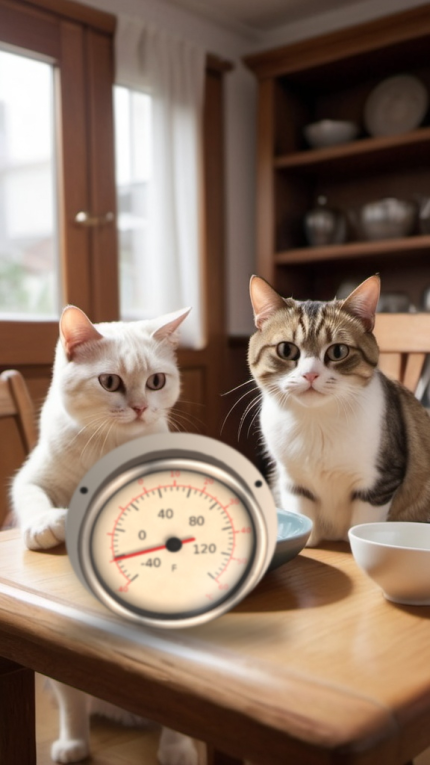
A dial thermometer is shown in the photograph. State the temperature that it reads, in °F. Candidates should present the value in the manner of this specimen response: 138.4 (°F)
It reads -20 (°F)
